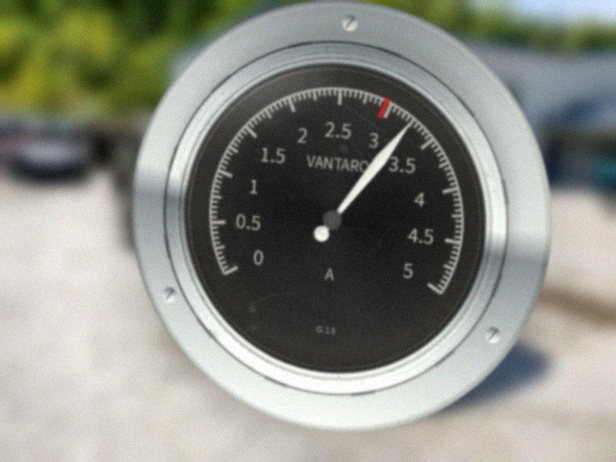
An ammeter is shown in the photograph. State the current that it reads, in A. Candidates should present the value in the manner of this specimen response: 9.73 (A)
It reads 3.25 (A)
